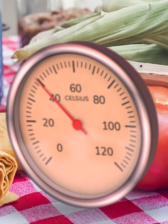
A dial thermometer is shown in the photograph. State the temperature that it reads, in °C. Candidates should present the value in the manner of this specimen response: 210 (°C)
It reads 40 (°C)
